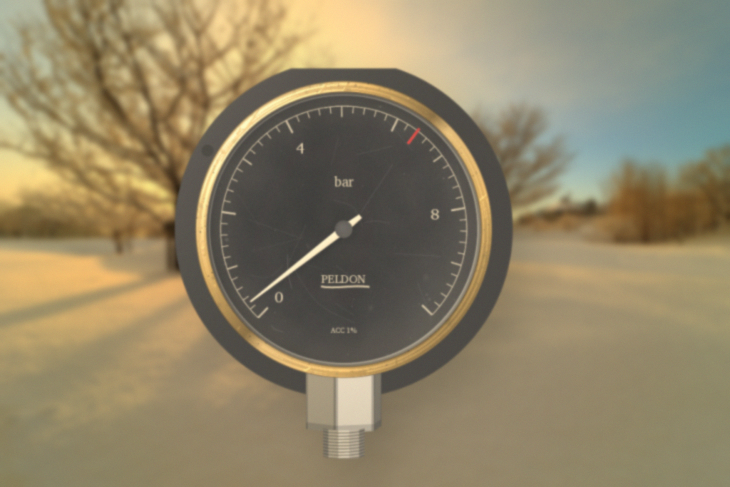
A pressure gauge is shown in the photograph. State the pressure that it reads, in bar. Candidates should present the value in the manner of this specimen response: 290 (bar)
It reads 0.3 (bar)
